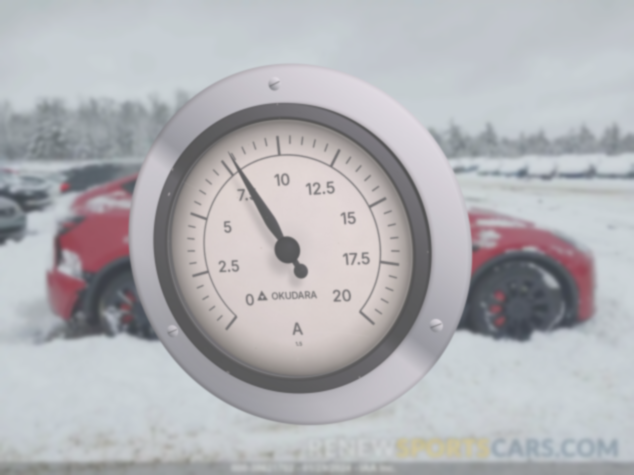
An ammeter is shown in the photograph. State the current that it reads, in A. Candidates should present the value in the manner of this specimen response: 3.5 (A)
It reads 8 (A)
